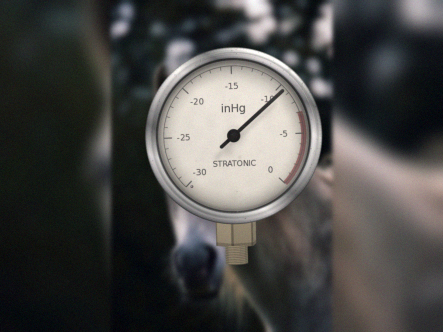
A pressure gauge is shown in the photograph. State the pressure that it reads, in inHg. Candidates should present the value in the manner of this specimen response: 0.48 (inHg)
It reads -9.5 (inHg)
